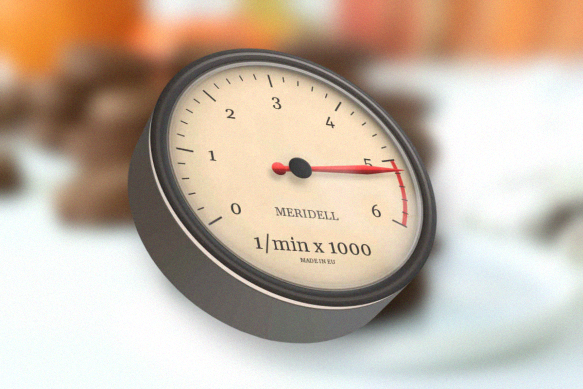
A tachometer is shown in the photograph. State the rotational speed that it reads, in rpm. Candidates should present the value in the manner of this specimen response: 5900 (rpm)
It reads 5200 (rpm)
